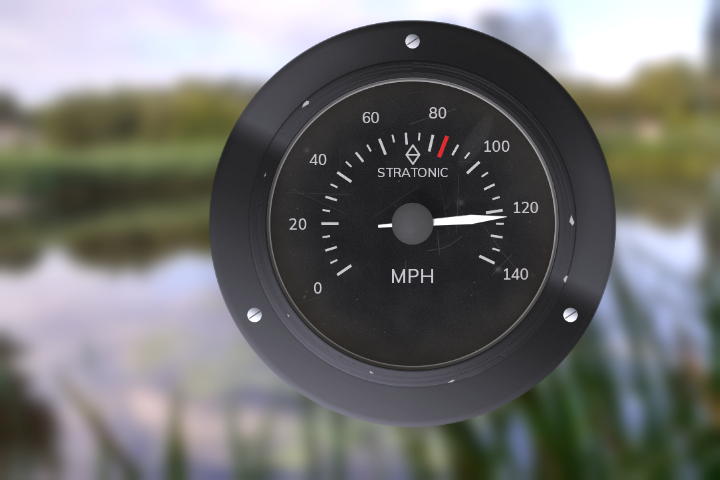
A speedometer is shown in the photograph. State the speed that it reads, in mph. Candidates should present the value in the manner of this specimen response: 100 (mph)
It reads 122.5 (mph)
